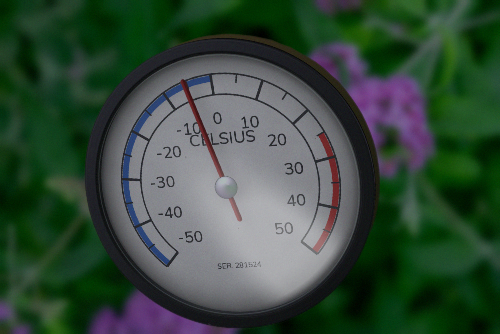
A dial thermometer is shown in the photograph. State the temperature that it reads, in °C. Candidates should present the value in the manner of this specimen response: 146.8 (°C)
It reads -5 (°C)
